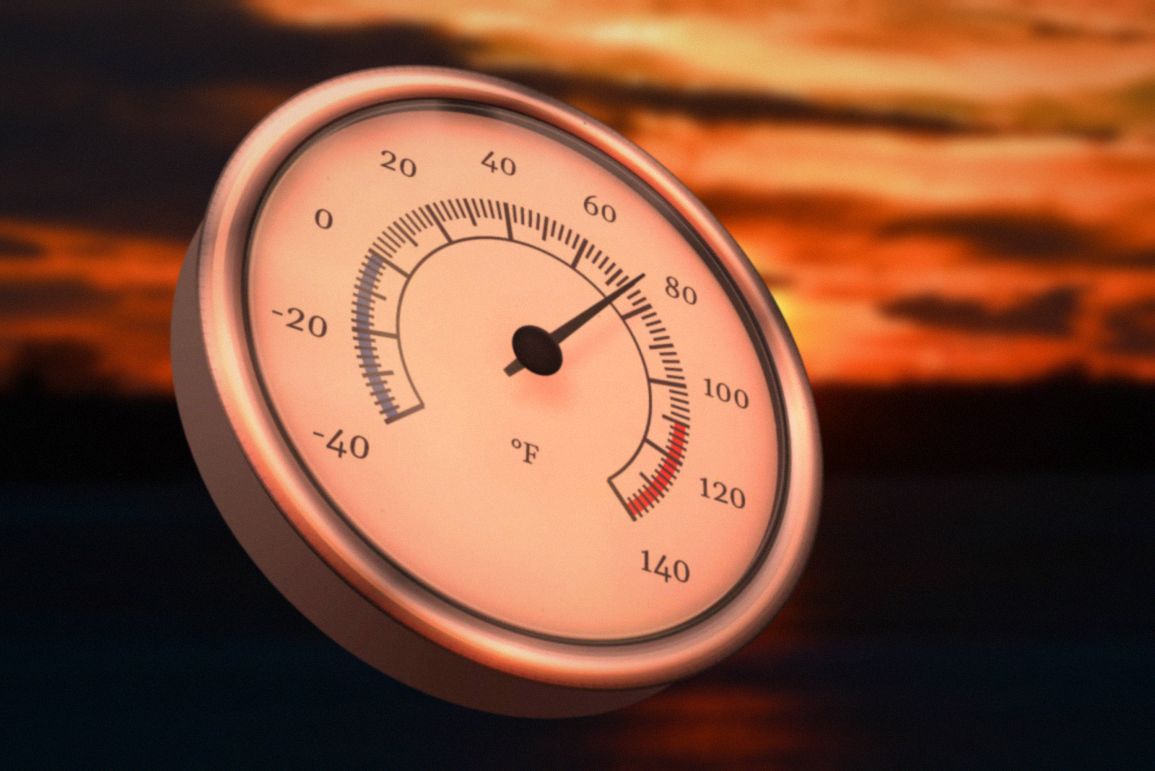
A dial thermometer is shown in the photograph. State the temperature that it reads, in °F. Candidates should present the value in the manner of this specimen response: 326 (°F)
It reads 74 (°F)
